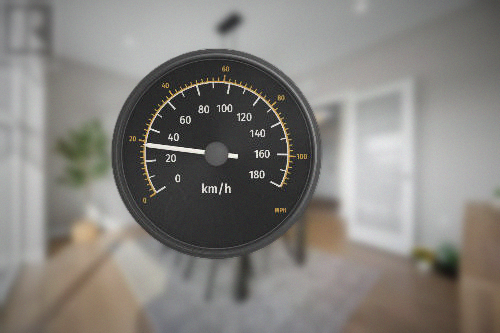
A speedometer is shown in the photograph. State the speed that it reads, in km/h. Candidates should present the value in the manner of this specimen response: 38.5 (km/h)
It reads 30 (km/h)
